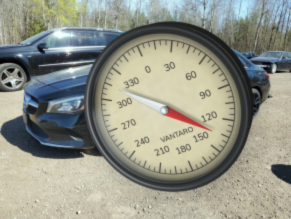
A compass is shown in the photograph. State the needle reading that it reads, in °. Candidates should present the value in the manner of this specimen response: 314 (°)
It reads 135 (°)
